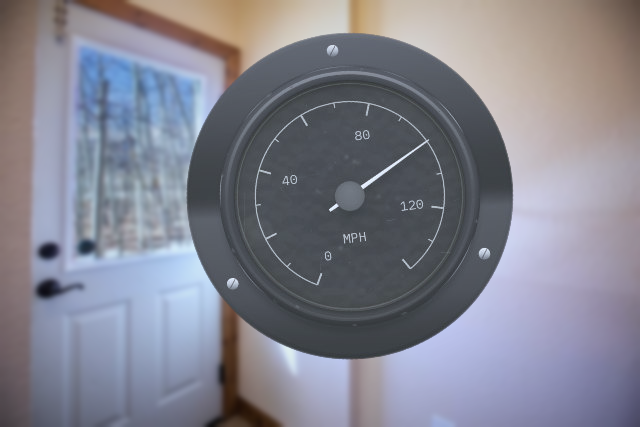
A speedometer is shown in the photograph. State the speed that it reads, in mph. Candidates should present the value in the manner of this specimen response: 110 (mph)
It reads 100 (mph)
